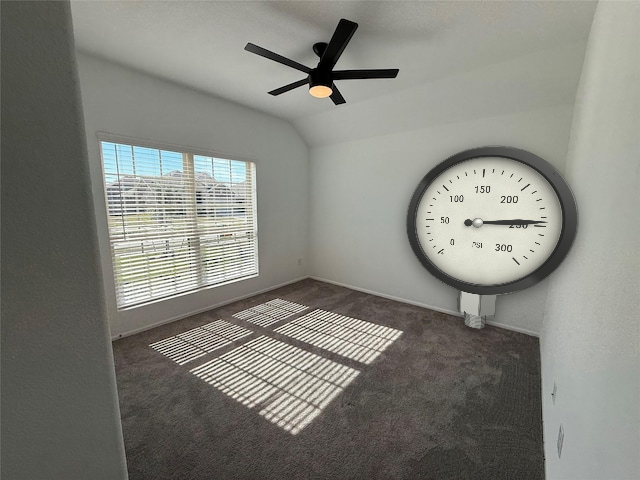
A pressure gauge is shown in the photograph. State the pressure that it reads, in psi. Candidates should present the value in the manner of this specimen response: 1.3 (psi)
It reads 245 (psi)
